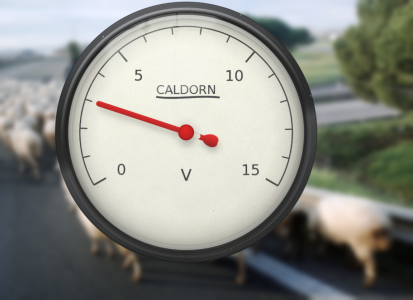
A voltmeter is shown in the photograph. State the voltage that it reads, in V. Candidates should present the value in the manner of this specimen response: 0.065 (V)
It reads 3 (V)
